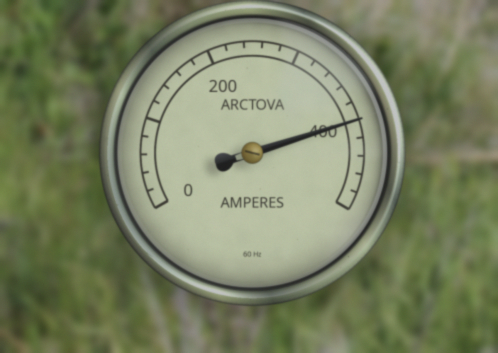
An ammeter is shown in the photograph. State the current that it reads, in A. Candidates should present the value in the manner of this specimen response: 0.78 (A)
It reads 400 (A)
